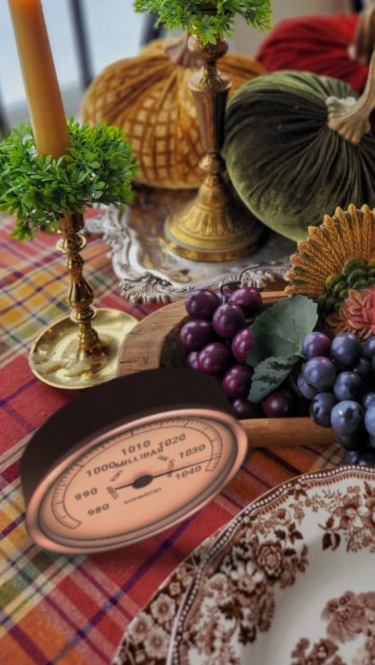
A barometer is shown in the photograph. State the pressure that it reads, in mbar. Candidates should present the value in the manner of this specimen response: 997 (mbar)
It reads 1035 (mbar)
